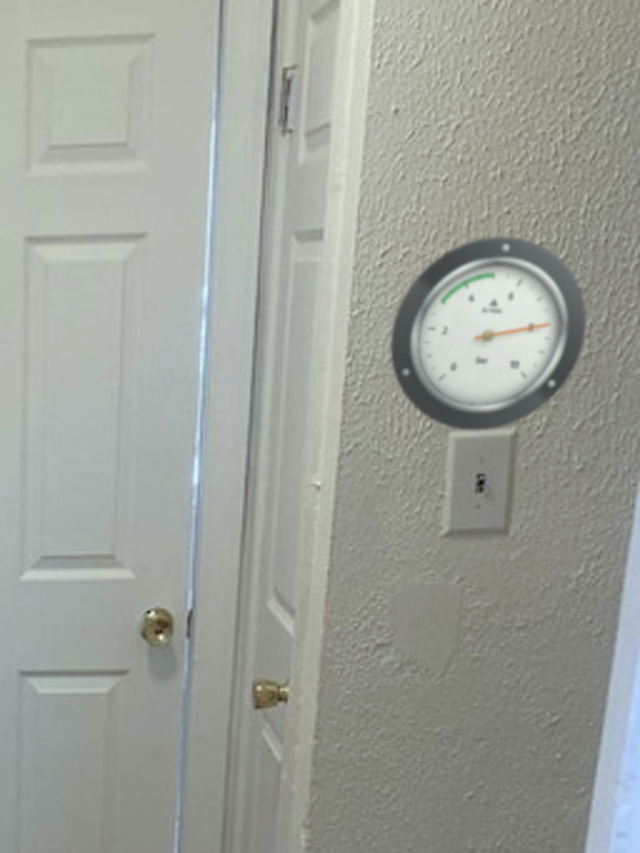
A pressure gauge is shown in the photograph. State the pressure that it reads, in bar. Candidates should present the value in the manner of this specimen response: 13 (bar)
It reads 8 (bar)
